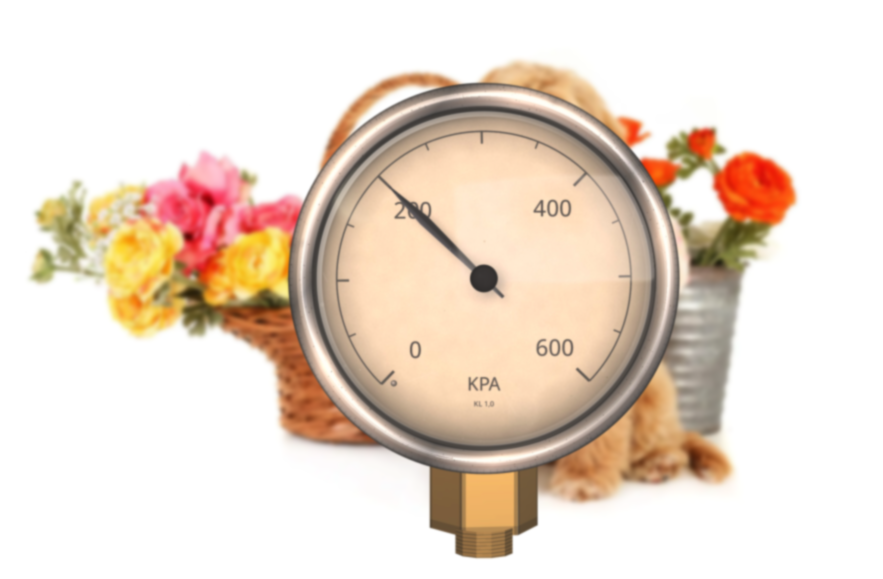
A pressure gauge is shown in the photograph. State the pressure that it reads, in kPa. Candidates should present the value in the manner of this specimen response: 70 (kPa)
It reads 200 (kPa)
